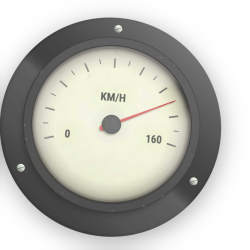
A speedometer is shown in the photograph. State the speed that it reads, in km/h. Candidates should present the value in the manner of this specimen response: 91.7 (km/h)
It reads 130 (km/h)
